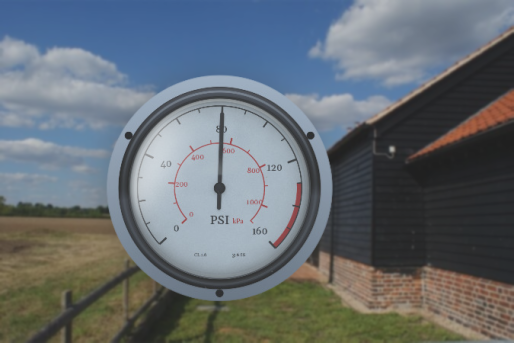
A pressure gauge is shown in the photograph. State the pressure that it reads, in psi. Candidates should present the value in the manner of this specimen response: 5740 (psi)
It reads 80 (psi)
